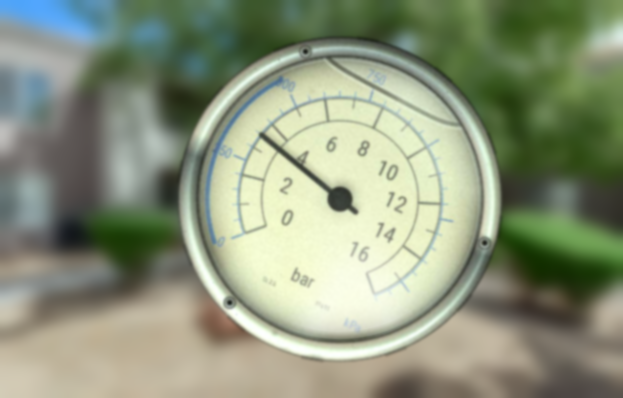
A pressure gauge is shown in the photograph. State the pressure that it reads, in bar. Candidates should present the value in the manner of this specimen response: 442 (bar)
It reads 3.5 (bar)
